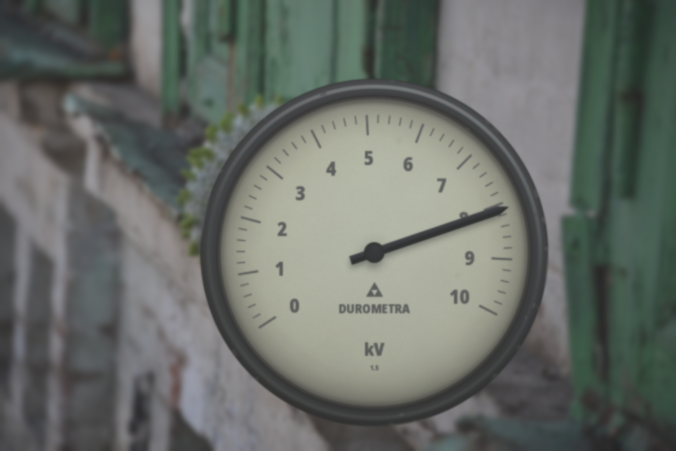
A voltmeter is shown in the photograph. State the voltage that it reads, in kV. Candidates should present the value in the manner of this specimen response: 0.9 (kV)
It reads 8.1 (kV)
